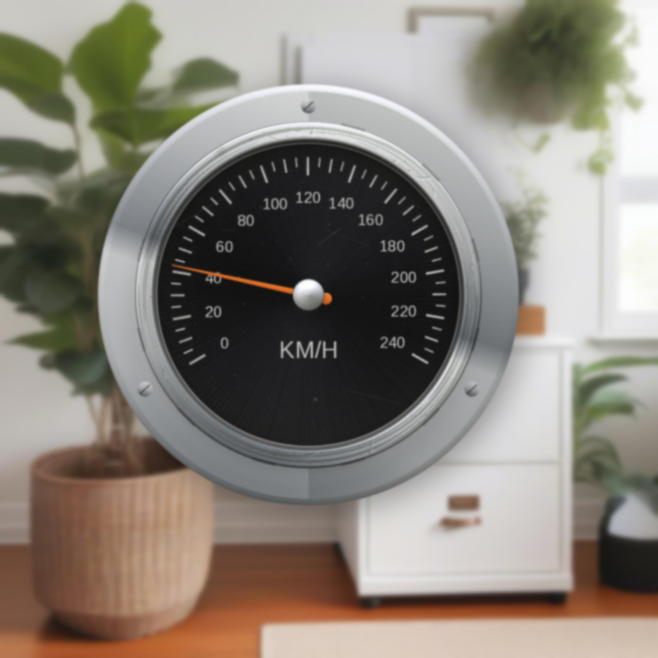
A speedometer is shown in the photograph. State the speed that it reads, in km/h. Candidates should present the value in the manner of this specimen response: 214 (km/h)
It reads 42.5 (km/h)
